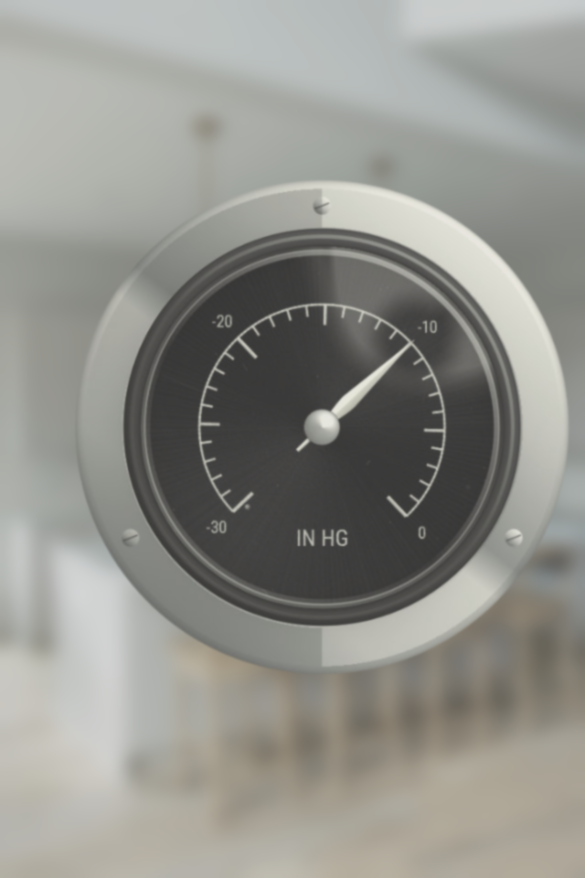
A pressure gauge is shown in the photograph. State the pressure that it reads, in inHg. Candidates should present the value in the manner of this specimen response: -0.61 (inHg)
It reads -10 (inHg)
